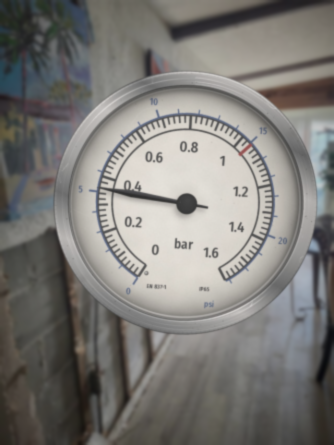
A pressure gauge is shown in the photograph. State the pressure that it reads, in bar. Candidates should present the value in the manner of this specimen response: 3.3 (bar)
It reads 0.36 (bar)
